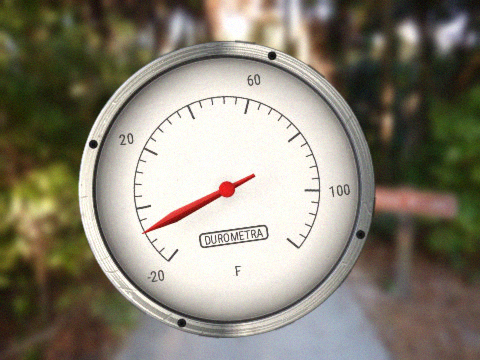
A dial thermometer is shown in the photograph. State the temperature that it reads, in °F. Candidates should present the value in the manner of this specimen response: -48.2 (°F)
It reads -8 (°F)
